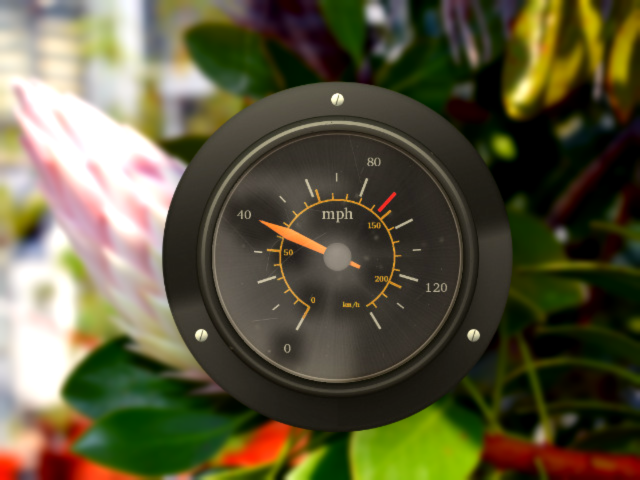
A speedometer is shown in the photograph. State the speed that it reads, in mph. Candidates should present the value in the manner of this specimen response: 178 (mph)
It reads 40 (mph)
